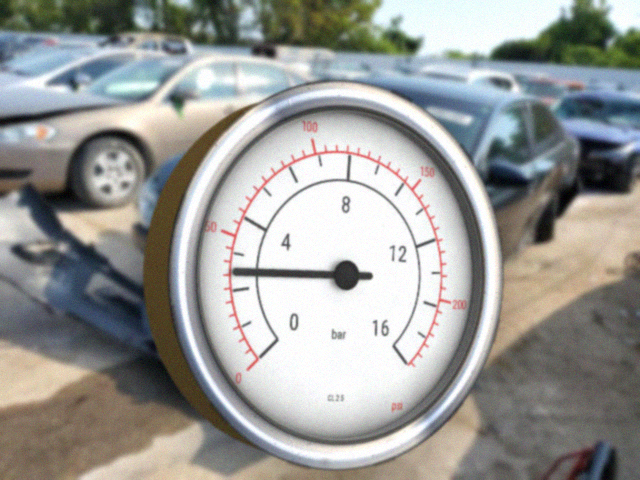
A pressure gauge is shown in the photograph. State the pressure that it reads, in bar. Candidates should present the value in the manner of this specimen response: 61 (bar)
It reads 2.5 (bar)
